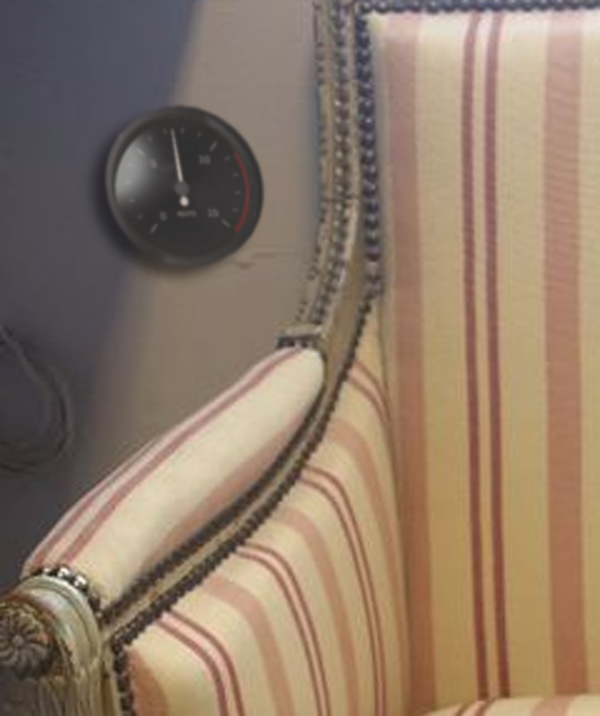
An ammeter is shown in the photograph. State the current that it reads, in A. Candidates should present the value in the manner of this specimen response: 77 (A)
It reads 7.5 (A)
